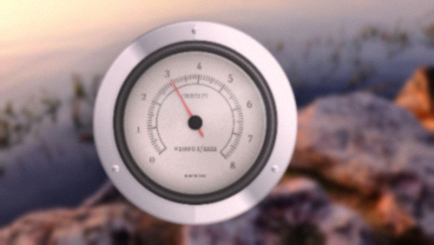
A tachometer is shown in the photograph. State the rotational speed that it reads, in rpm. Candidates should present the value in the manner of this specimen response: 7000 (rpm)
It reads 3000 (rpm)
